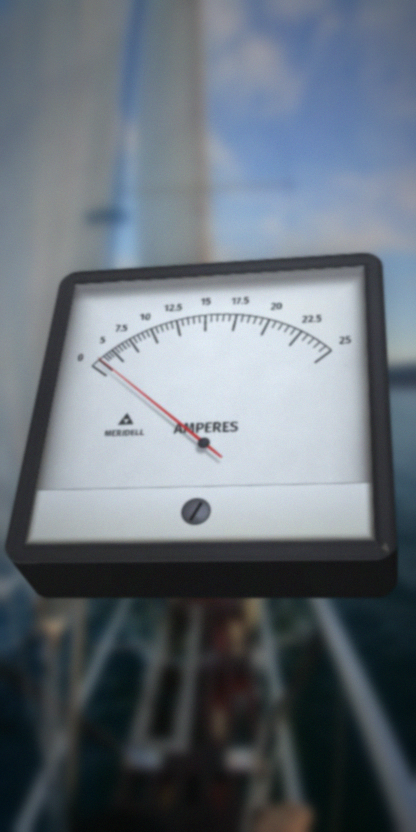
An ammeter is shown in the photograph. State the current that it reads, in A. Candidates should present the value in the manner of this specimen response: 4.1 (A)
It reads 2.5 (A)
